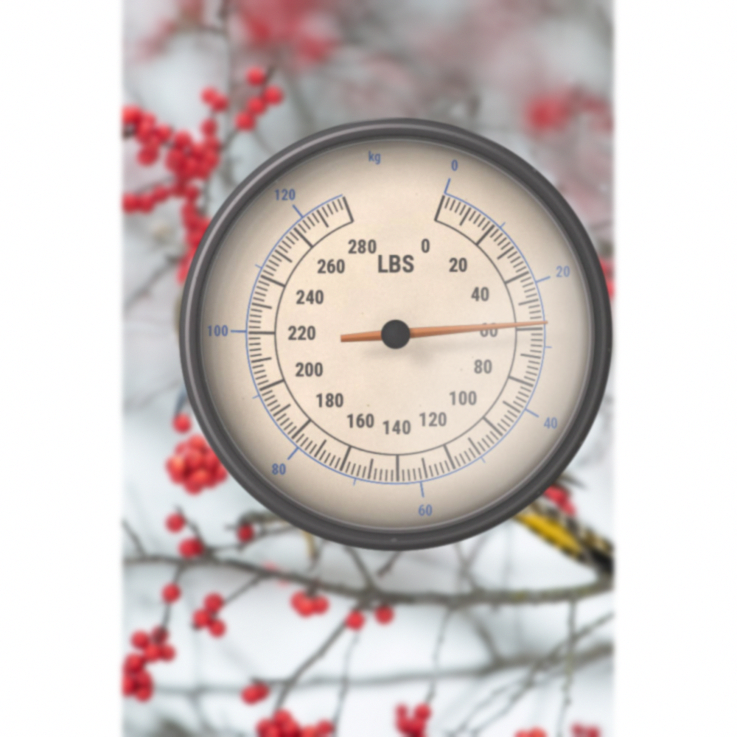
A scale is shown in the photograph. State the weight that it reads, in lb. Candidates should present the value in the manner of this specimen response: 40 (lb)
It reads 58 (lb)
